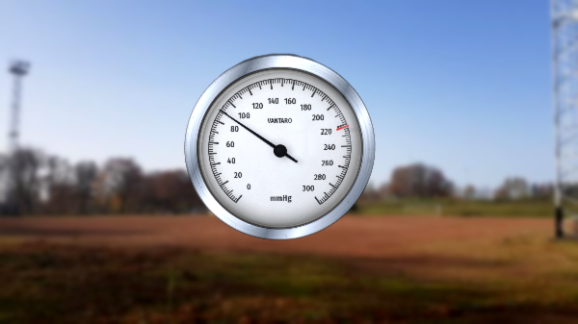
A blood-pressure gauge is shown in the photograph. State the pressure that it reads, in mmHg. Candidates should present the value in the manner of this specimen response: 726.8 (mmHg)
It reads 90 (mmHg)
